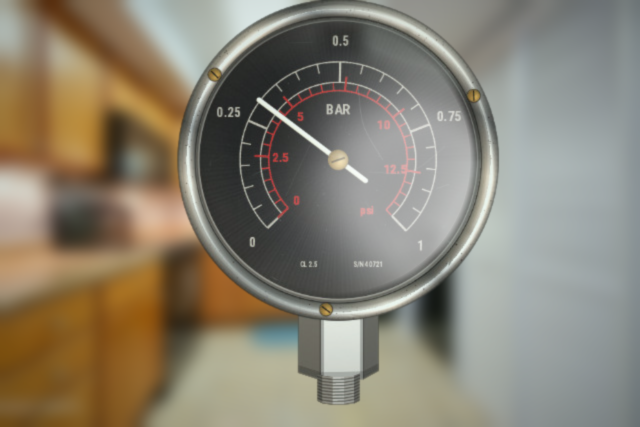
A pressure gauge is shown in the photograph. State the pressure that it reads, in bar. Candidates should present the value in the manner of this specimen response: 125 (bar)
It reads 0.3 (bar)
